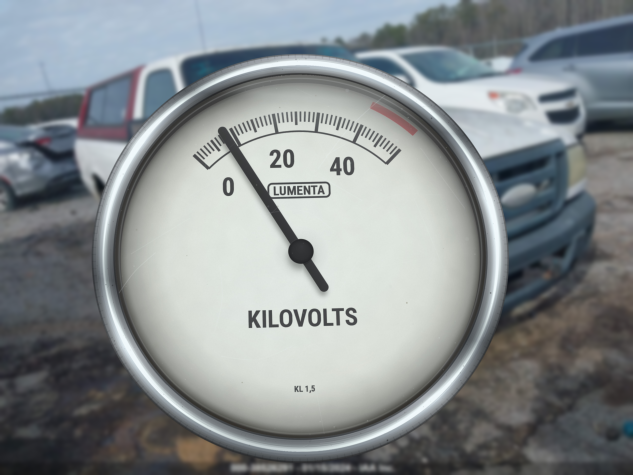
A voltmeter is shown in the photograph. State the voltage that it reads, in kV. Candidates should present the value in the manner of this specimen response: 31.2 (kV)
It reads 8 (kV)
